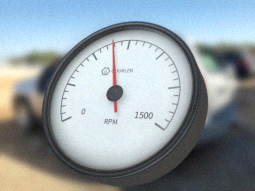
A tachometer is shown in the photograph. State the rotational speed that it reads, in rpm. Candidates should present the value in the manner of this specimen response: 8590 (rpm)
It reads 650 (rpm)
